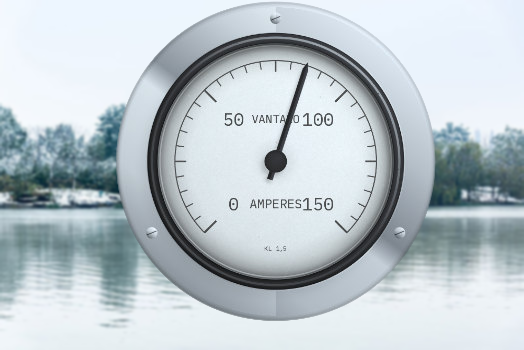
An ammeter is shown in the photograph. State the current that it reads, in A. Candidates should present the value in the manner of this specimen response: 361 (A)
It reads 85 (A)
